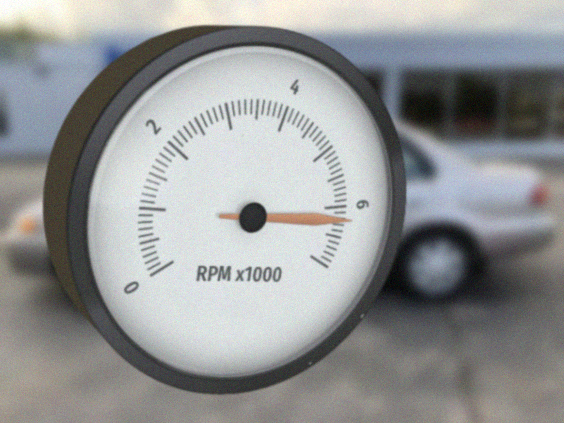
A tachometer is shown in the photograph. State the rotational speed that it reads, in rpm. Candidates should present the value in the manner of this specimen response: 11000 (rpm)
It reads 6200 (rpm)
